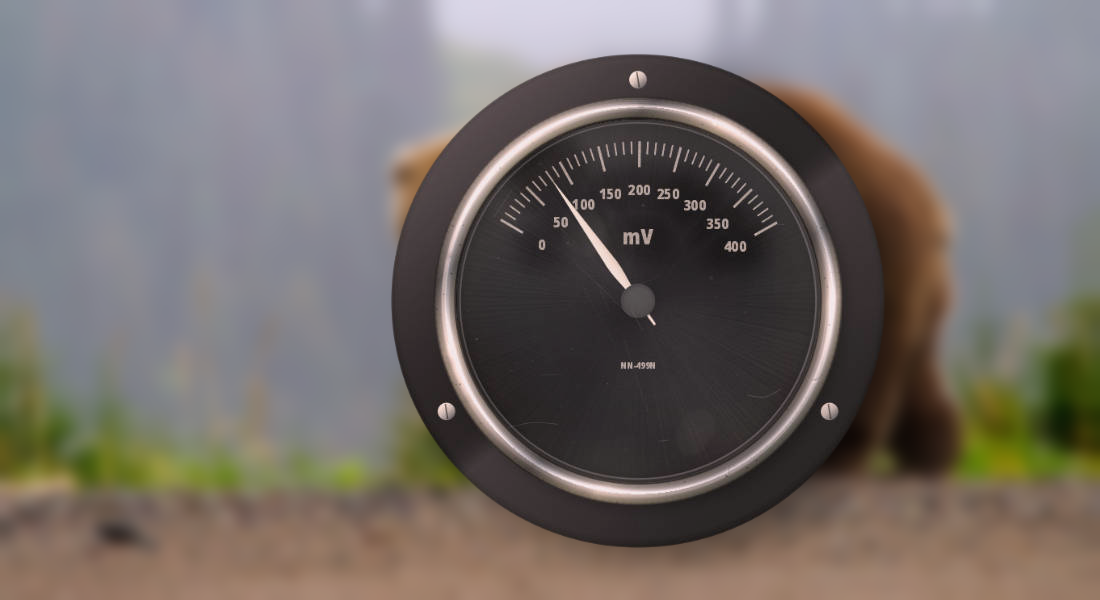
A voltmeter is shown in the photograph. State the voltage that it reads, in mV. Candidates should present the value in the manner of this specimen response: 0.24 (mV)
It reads 80 (mV)
